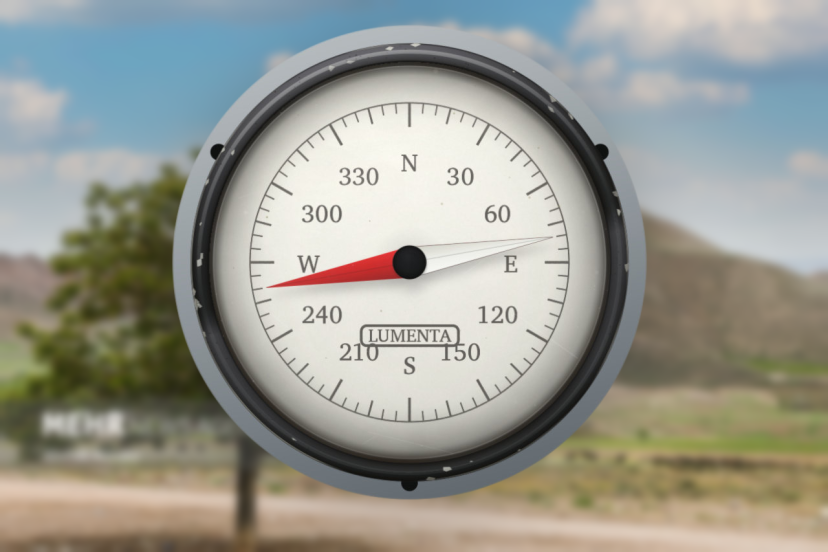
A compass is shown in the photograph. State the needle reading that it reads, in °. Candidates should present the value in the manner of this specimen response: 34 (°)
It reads 260 (°)
